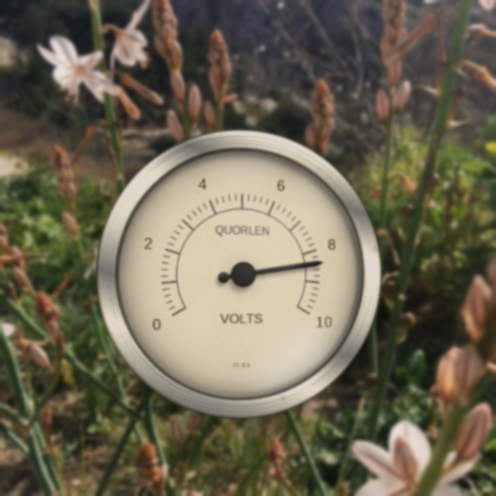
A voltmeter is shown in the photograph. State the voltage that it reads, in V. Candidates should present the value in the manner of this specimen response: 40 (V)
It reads 8.4 (V)
